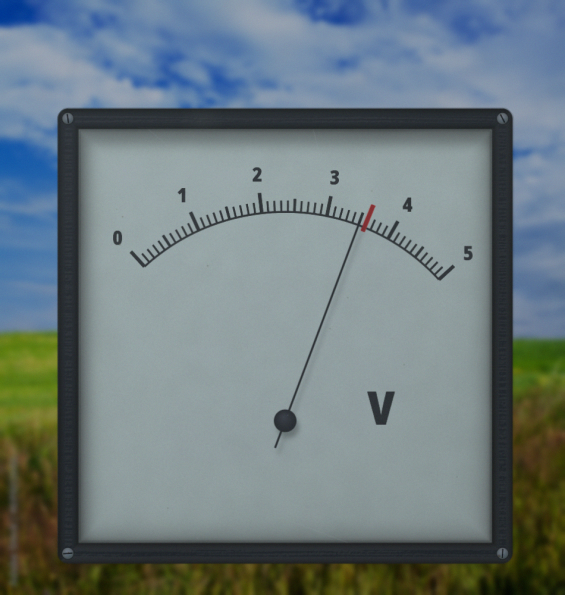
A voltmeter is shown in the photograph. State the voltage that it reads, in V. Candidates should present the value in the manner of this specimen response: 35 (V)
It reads 3.5 (V)
